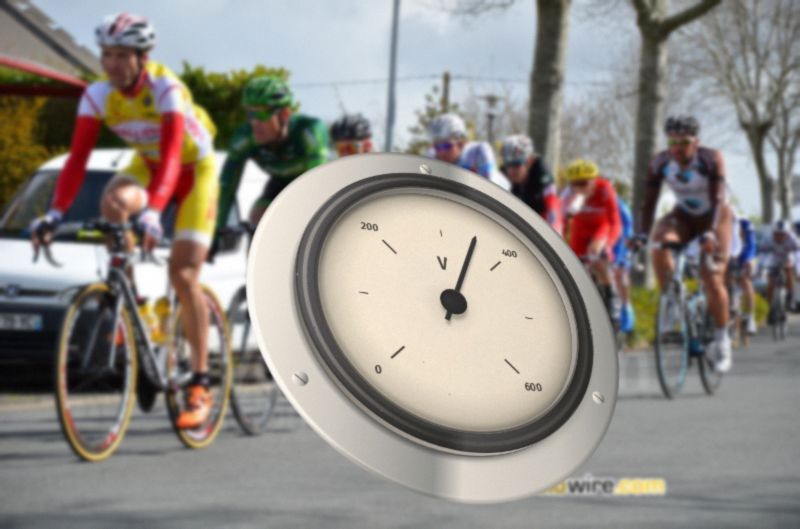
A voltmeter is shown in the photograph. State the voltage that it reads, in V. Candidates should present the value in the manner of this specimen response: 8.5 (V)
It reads 350 (V)
